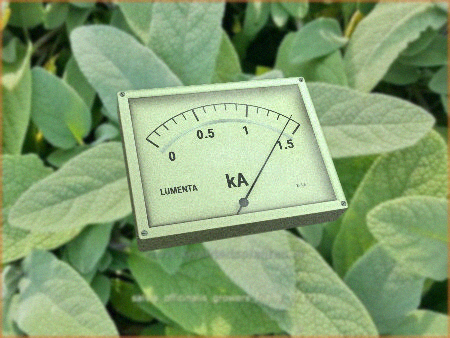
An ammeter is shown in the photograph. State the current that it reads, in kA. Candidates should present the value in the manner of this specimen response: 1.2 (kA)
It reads 1.4 (kA)
